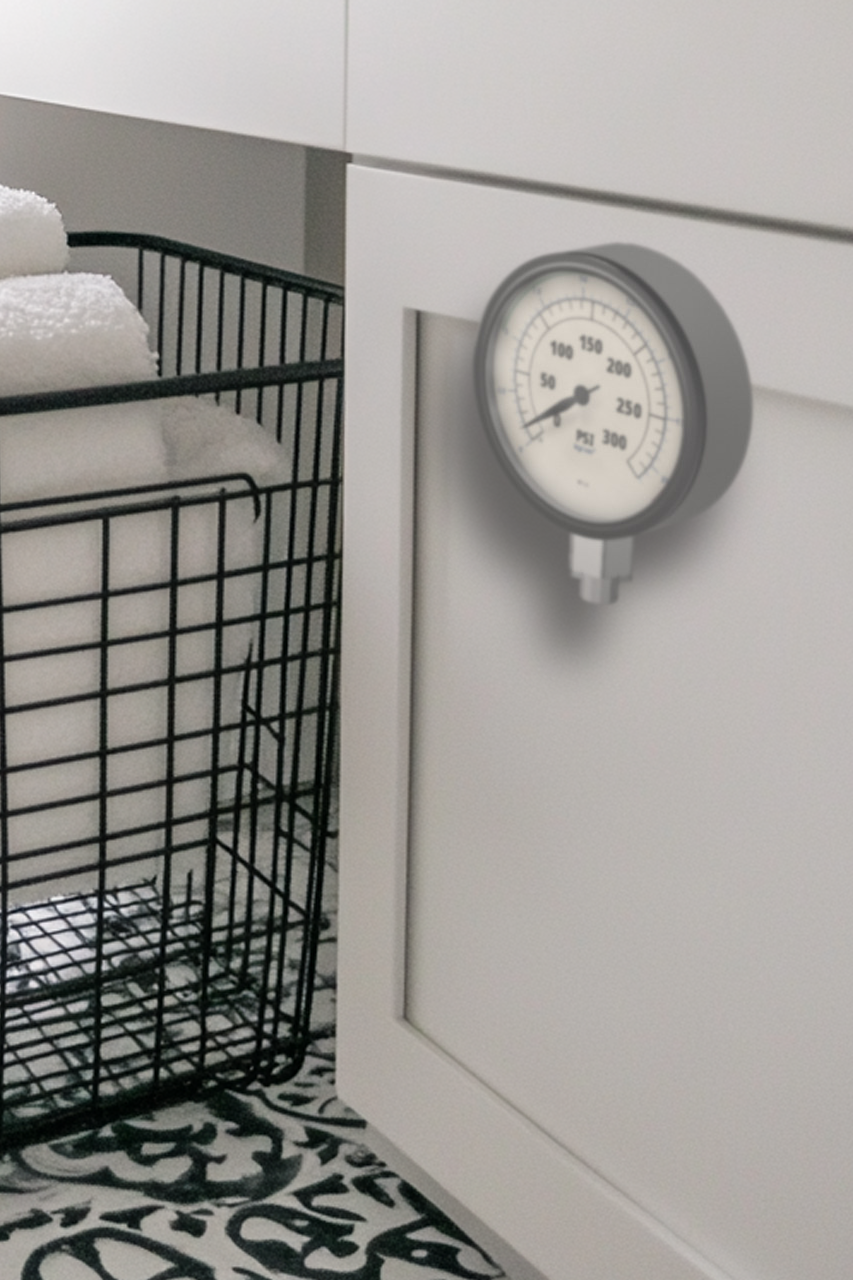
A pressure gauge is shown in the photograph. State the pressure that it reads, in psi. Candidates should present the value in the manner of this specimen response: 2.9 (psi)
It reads 10 (psi)
